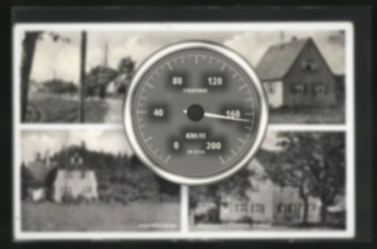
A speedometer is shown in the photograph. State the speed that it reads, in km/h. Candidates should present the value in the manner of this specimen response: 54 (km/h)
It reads 165 (km/h)
